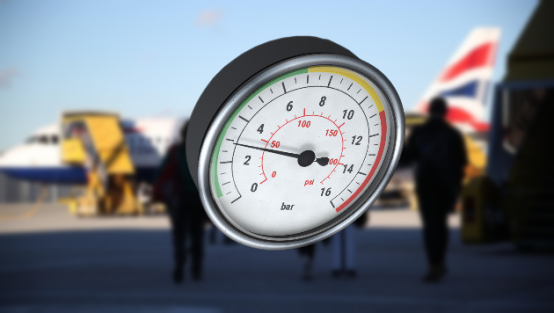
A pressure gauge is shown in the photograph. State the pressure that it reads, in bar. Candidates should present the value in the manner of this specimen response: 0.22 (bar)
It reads 3 (bar)
